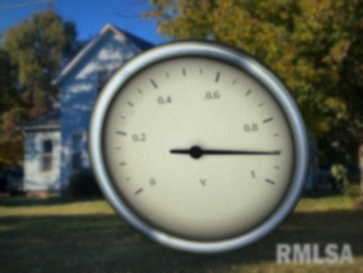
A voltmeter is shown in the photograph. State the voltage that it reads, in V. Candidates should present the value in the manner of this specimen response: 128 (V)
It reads 0.9 (V)
